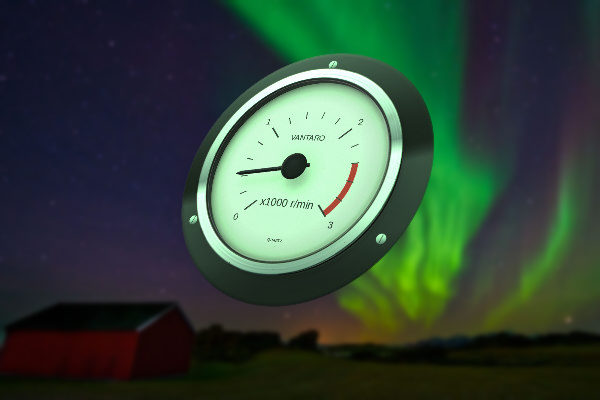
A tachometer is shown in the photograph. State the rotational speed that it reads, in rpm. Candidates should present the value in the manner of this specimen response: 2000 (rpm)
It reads 400 (rpm)
